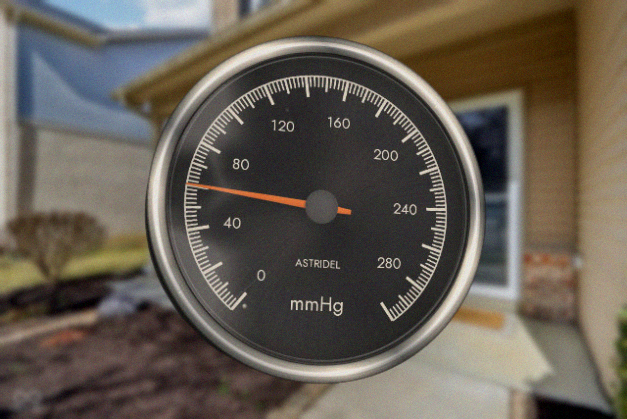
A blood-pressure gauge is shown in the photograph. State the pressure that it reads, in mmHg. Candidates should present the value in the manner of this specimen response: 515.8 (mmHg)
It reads 60 (mmHg)
